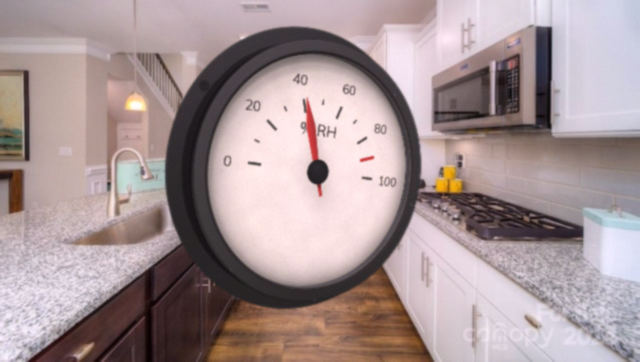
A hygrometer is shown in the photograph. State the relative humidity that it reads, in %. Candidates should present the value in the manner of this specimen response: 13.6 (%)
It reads 40 (%)
